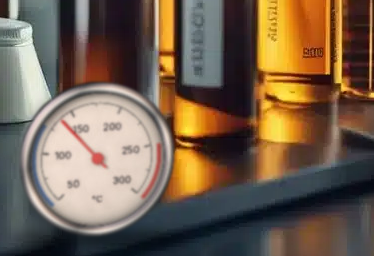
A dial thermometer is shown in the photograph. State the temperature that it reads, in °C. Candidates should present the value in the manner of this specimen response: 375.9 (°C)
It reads 137.5 (°C)
